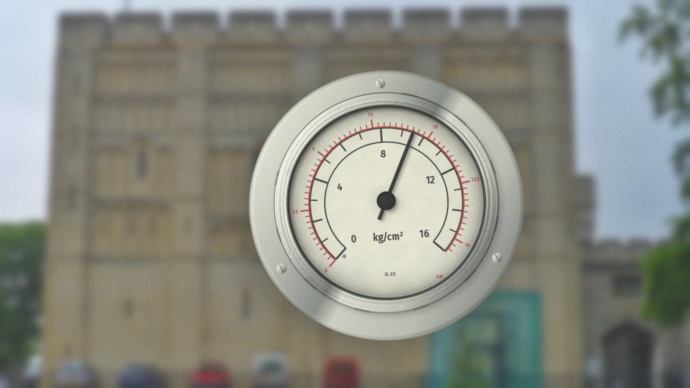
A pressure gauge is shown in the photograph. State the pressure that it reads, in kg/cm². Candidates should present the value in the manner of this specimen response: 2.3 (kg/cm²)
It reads 9.5 (kg/cm²)
